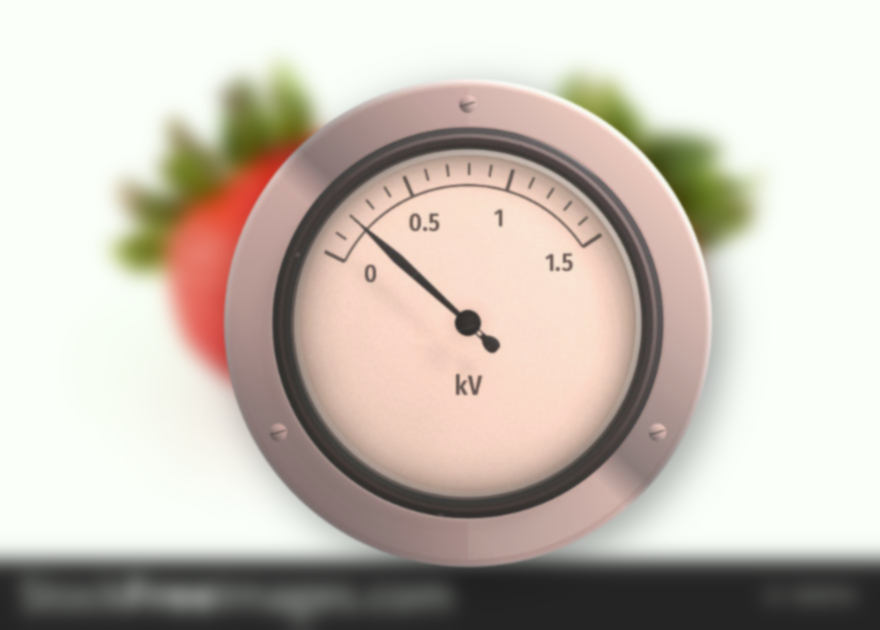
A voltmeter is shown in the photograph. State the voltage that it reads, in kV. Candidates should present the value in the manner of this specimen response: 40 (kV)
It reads 0.2 (kV)
